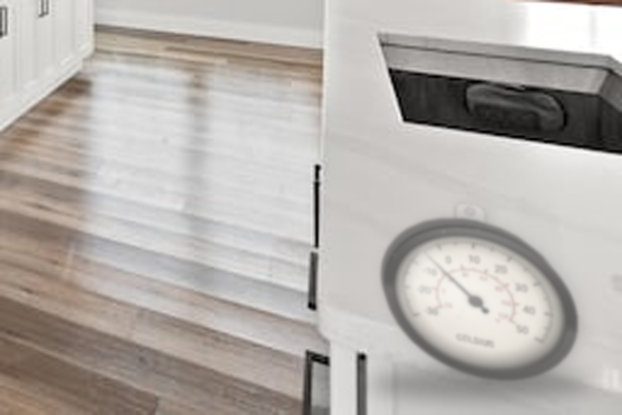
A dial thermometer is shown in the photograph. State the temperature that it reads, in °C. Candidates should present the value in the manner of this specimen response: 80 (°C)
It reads -5 (°C)
